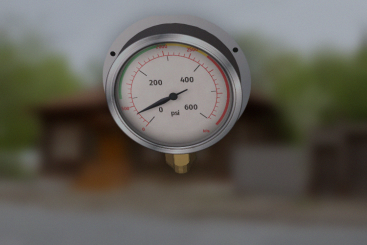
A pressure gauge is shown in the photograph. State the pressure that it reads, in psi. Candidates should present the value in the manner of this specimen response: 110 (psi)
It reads 50 (psi)
